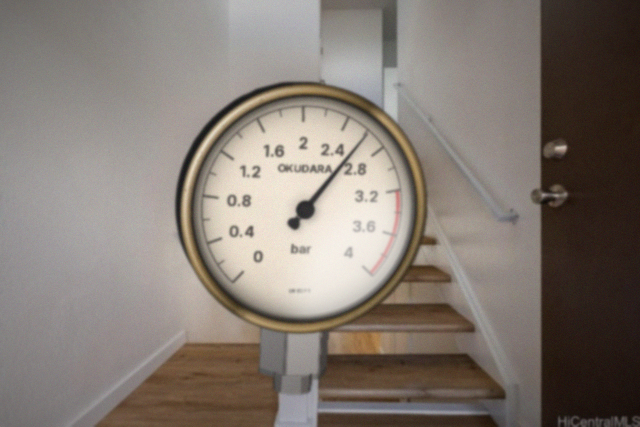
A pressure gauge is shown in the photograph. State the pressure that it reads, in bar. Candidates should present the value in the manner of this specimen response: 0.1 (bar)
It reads 2.6 (bar)
